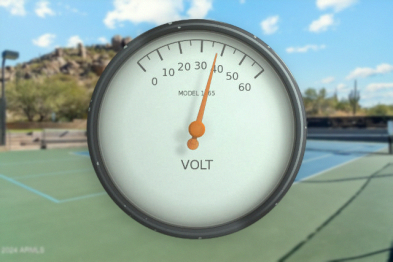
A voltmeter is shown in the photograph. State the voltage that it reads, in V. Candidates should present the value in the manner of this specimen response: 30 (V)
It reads 37.5 (V)
